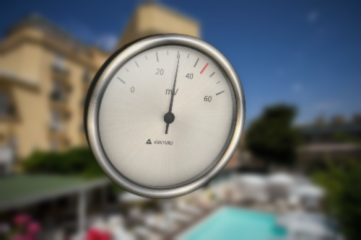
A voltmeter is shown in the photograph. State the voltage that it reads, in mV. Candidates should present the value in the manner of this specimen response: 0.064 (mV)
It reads 30 (mV)
